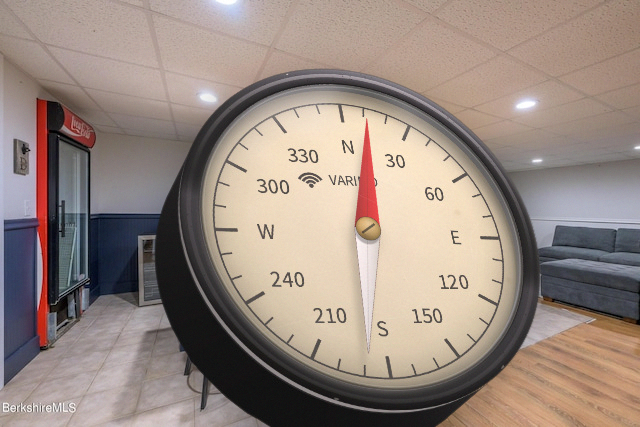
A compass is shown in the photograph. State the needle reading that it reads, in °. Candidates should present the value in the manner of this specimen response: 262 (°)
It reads 10 (°)
